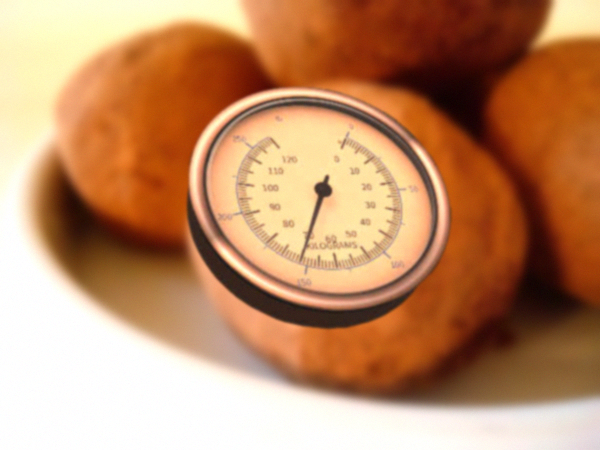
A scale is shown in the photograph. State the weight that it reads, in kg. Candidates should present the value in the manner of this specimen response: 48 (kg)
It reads 70 (kg)
